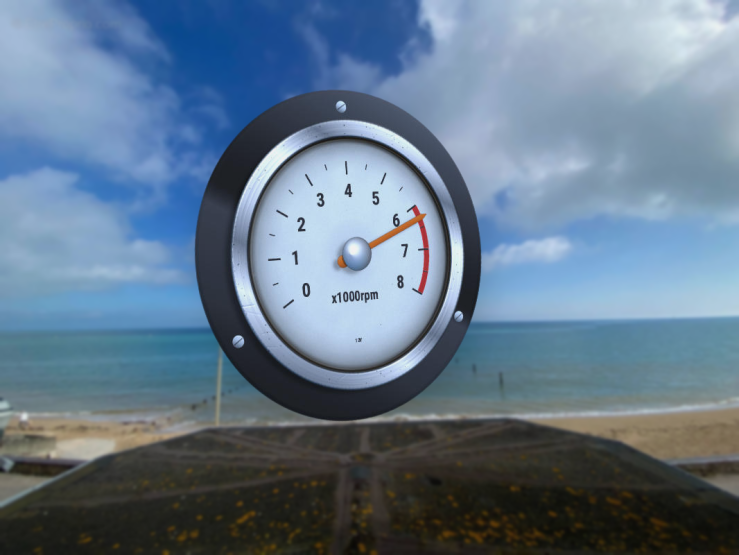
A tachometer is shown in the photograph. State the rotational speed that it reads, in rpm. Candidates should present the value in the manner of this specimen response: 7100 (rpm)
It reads 6250 (rpm)
